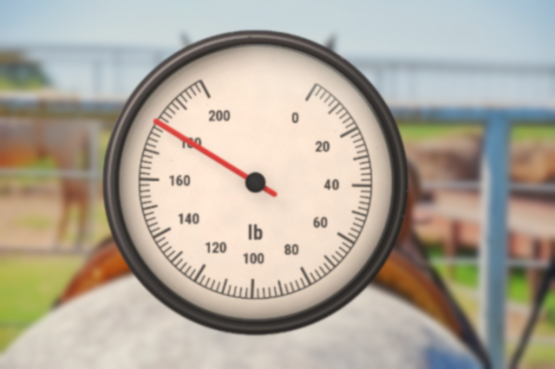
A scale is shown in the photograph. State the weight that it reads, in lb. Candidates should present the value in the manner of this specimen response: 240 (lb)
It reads 180 (lb)
